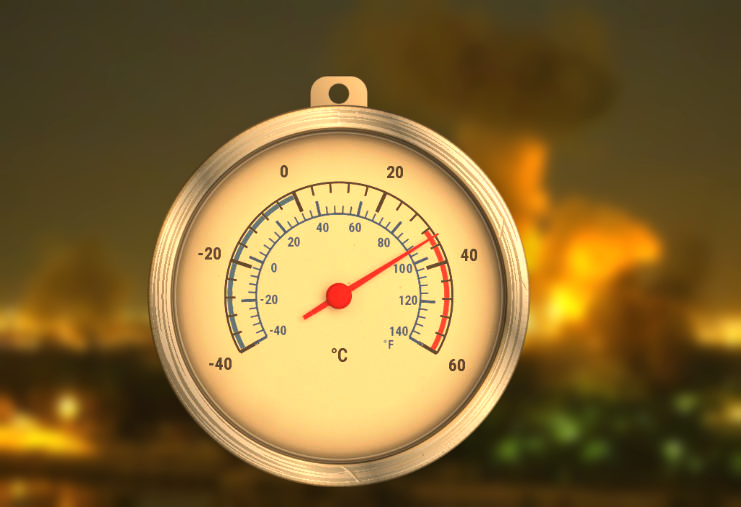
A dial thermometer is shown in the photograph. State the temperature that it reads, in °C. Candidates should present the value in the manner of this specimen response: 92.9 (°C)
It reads 34 (°C)
